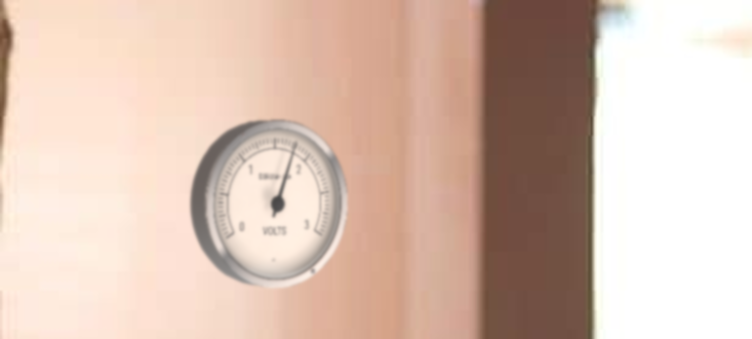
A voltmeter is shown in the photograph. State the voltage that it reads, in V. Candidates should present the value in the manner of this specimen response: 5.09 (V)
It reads 1.75 (V)
